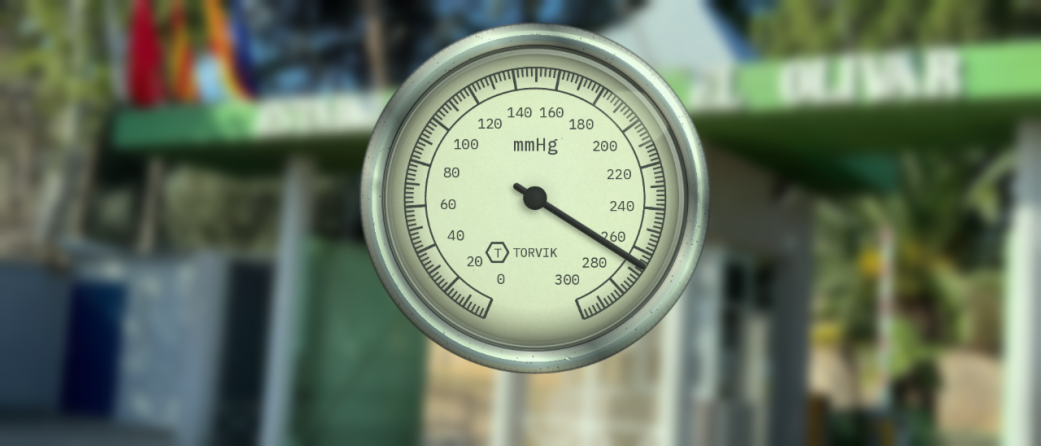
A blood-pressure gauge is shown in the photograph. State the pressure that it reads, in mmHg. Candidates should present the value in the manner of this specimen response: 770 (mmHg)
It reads 266 (mmHg)
